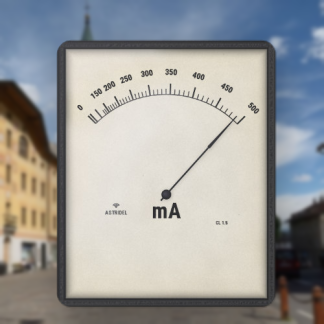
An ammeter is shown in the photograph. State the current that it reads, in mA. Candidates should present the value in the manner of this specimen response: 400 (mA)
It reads 490 (mA)
